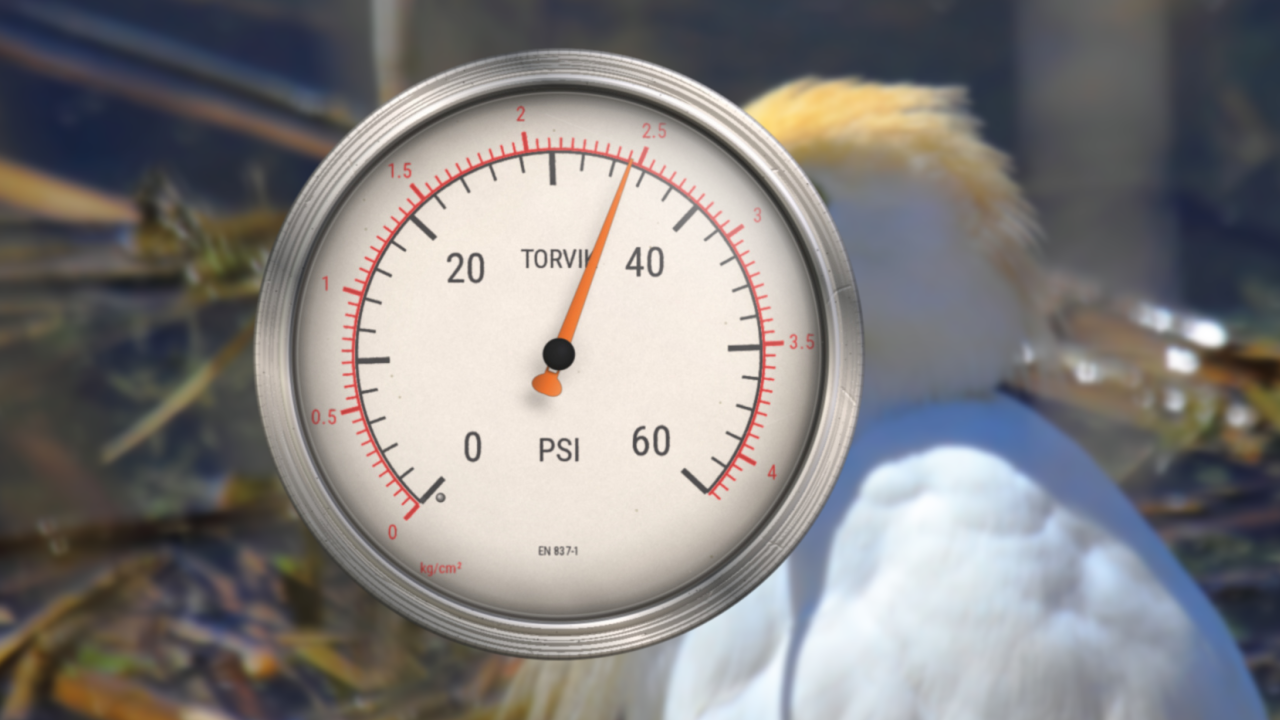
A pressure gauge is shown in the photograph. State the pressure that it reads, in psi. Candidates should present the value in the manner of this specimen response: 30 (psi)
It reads 35 (psi)
